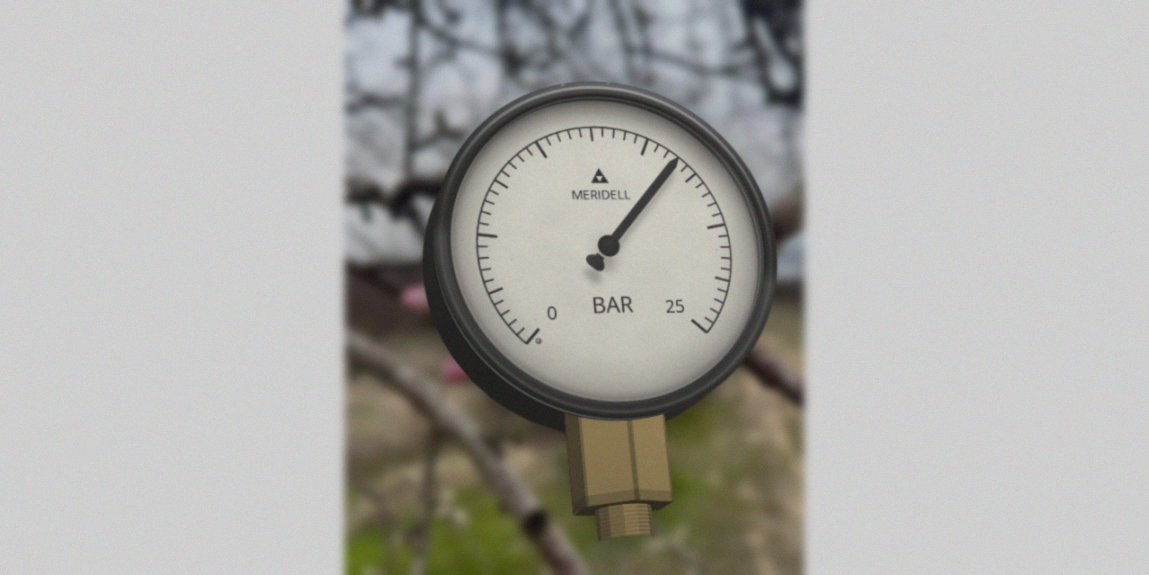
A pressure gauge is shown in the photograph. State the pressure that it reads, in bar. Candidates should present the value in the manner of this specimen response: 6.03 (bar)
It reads 16.5 (bar)
